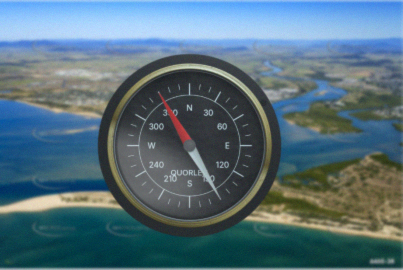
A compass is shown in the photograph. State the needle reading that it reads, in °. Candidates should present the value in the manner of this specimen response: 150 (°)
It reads 330 (°)
